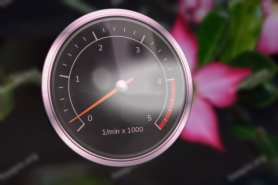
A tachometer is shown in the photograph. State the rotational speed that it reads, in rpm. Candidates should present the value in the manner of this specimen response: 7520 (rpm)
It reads 200 (rpm)
